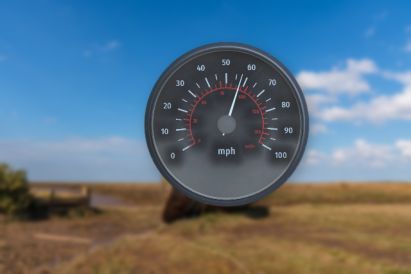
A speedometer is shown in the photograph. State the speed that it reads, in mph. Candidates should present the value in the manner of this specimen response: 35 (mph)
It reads 57.5 (mph)
